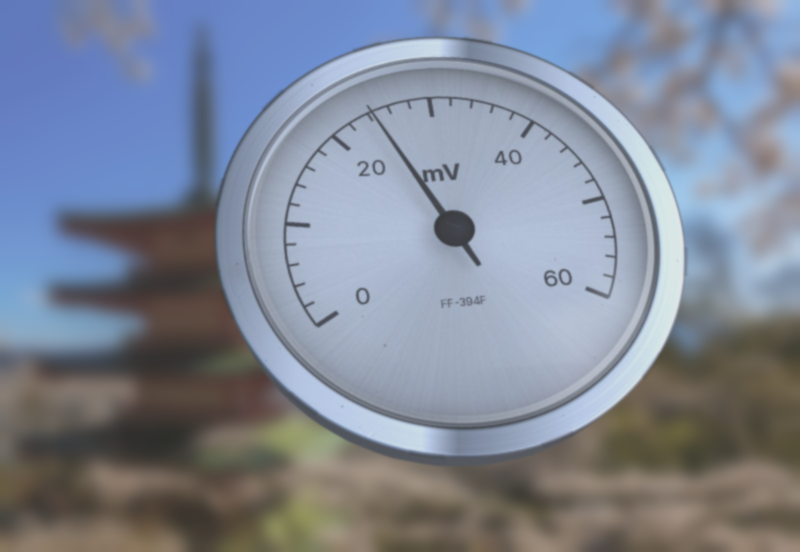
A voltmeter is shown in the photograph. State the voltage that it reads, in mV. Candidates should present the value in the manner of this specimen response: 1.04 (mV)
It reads 24 (mV)
